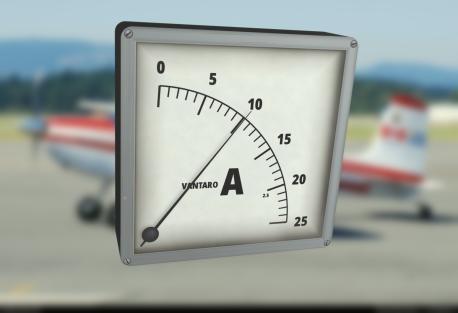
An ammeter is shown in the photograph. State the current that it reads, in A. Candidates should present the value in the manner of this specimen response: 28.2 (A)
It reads 10 (A)
